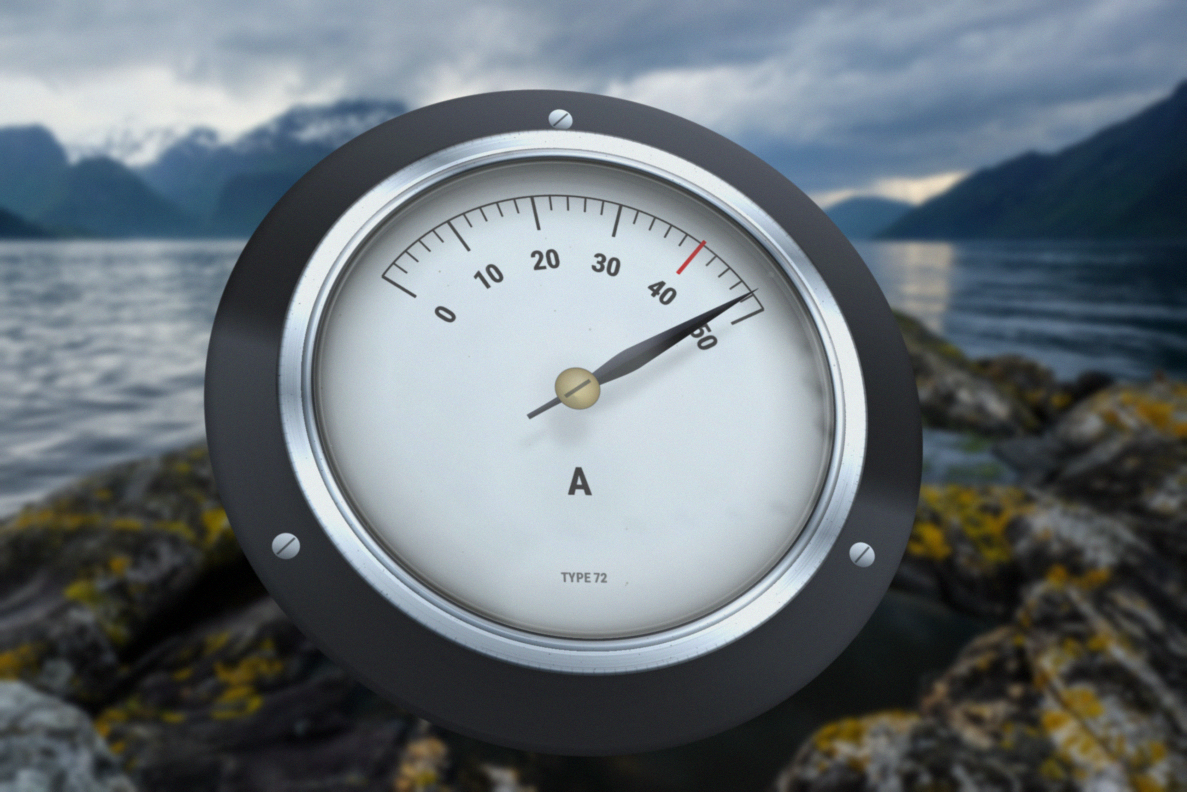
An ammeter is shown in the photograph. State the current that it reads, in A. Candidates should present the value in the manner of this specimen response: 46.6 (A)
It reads 48 (A)
